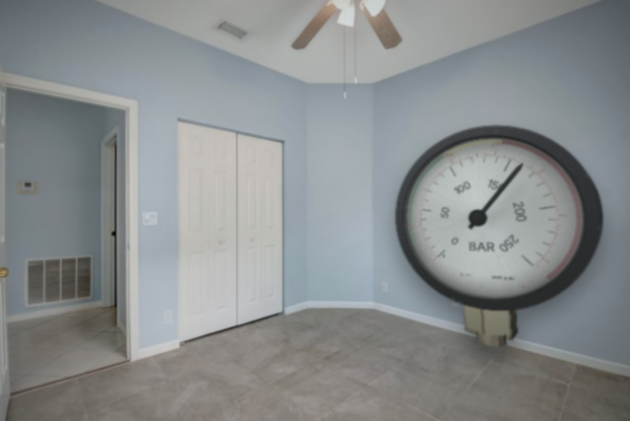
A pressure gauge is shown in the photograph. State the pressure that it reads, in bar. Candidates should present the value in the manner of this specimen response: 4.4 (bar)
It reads 160 (bar)
